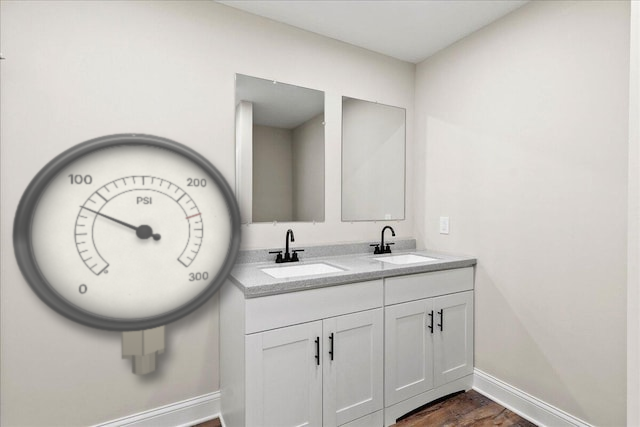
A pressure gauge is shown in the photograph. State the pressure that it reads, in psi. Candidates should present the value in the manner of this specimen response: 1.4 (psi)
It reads 80 (psi)
